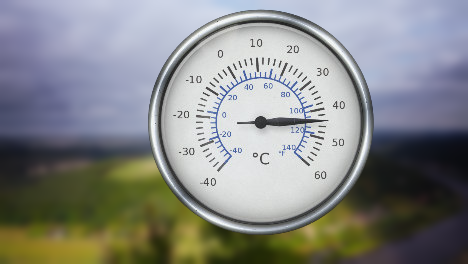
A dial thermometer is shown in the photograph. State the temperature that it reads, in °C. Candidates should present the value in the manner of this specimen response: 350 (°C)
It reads 44 (°C)
